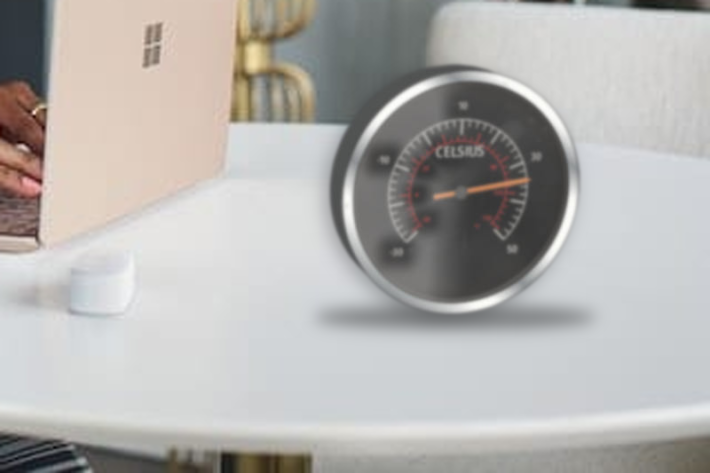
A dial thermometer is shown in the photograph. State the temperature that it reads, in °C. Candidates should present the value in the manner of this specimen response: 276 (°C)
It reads 34 (°C)
